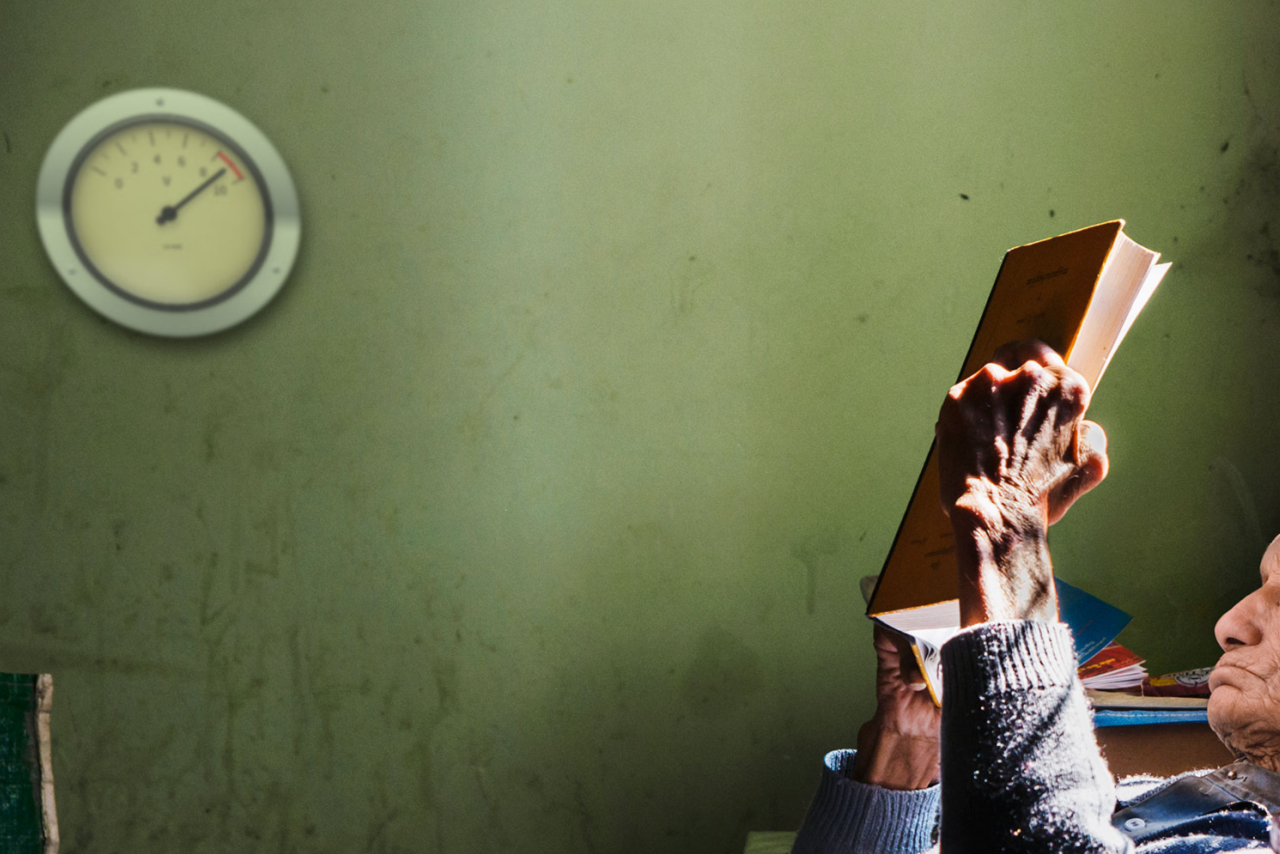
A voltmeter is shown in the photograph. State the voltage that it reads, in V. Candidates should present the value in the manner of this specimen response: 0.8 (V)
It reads 9 (V)
